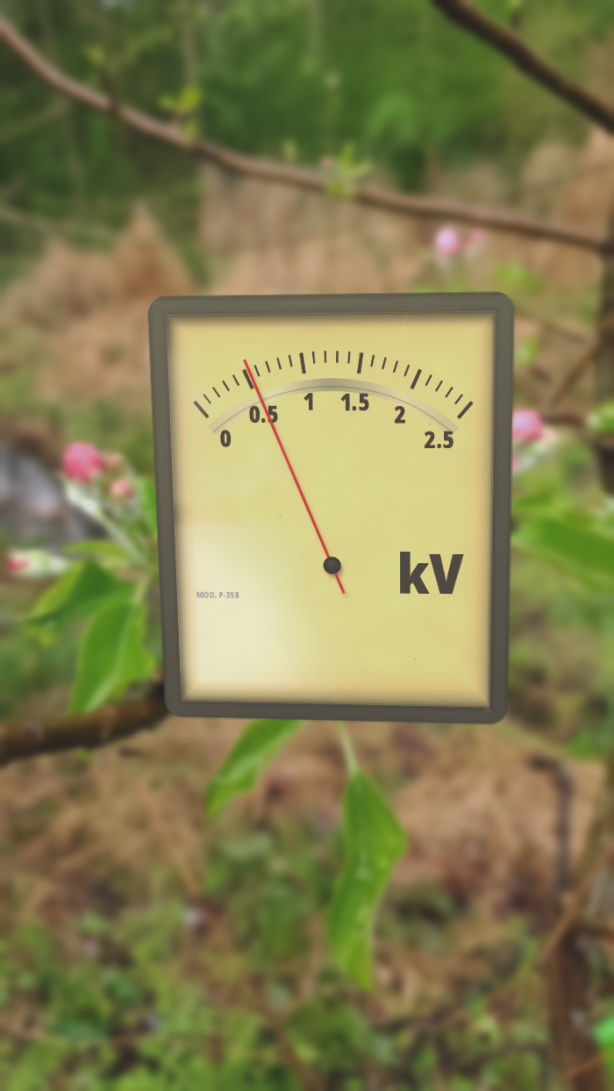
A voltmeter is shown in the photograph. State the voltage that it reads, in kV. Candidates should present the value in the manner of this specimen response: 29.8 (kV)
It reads 0.55 (kV)
